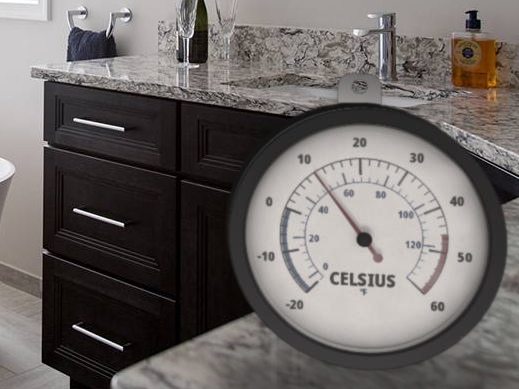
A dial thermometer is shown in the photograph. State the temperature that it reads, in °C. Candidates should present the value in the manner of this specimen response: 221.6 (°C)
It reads 10 (°C)
